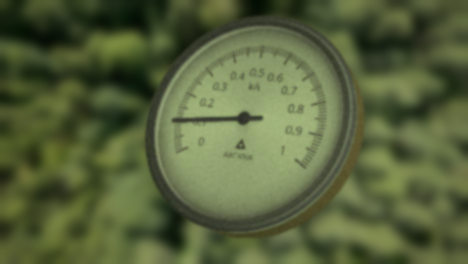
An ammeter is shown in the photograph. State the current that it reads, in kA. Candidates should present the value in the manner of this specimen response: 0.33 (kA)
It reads 0.1 (kA)
